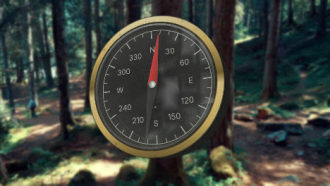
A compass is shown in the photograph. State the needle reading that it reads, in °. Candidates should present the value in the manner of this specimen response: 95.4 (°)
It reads 10 (°)
